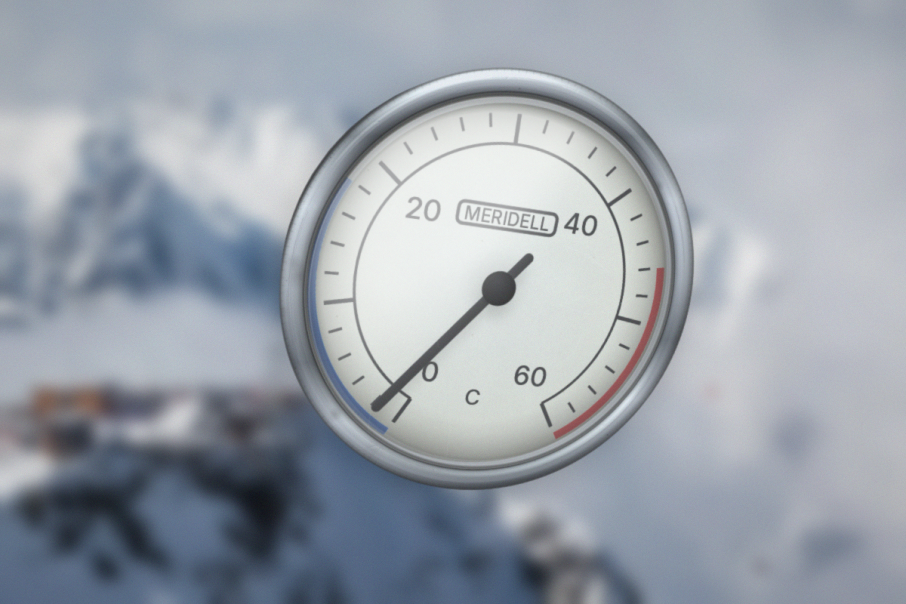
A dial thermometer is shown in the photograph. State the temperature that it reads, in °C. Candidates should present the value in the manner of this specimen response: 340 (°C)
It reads 2 (°C)
